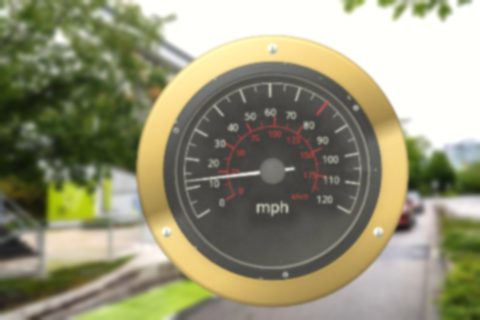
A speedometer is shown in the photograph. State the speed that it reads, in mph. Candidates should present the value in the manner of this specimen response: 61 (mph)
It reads 12.5 (mph)
